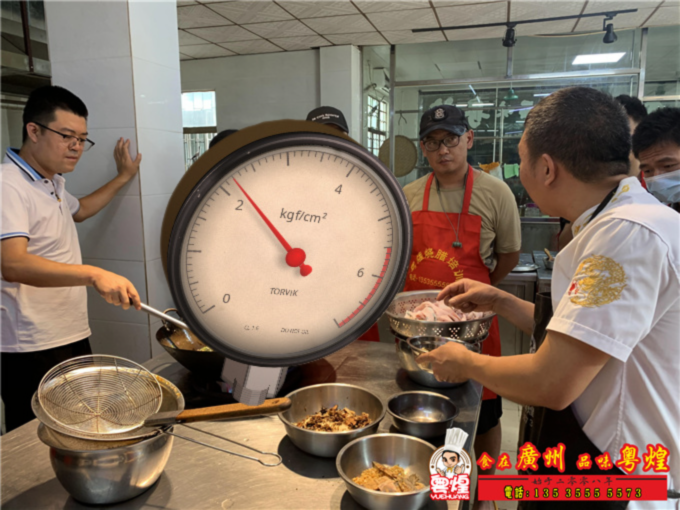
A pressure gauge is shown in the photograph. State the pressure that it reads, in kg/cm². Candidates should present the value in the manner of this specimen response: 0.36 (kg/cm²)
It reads 2.2 (kg/cm²)
